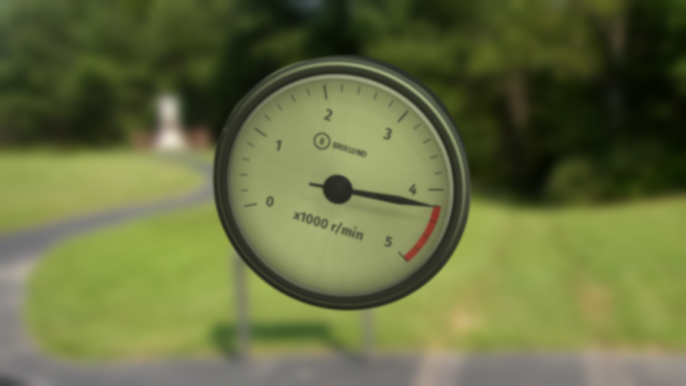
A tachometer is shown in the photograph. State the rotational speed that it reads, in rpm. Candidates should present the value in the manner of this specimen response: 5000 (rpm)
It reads 4200 (rpm)
